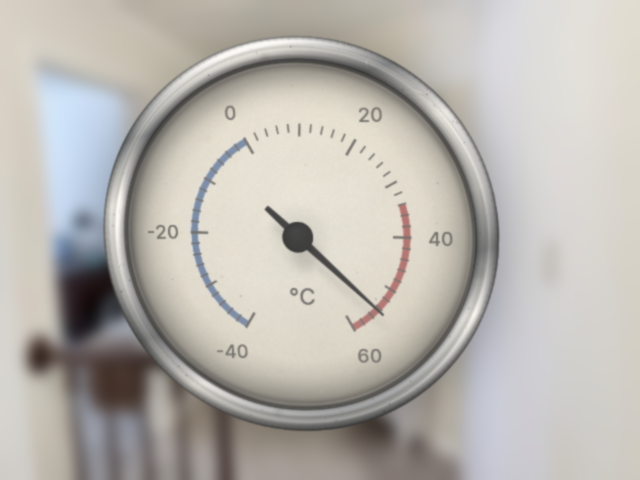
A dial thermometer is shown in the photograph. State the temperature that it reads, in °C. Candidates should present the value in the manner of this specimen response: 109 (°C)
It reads 54 (°C)
